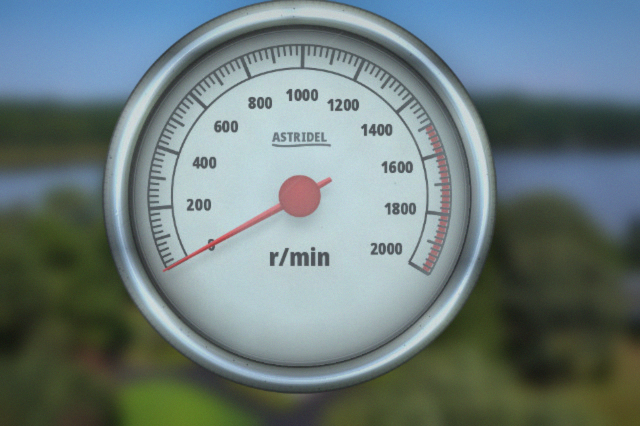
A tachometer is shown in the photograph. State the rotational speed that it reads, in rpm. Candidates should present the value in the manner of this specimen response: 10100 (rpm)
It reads 0 (rpm)
